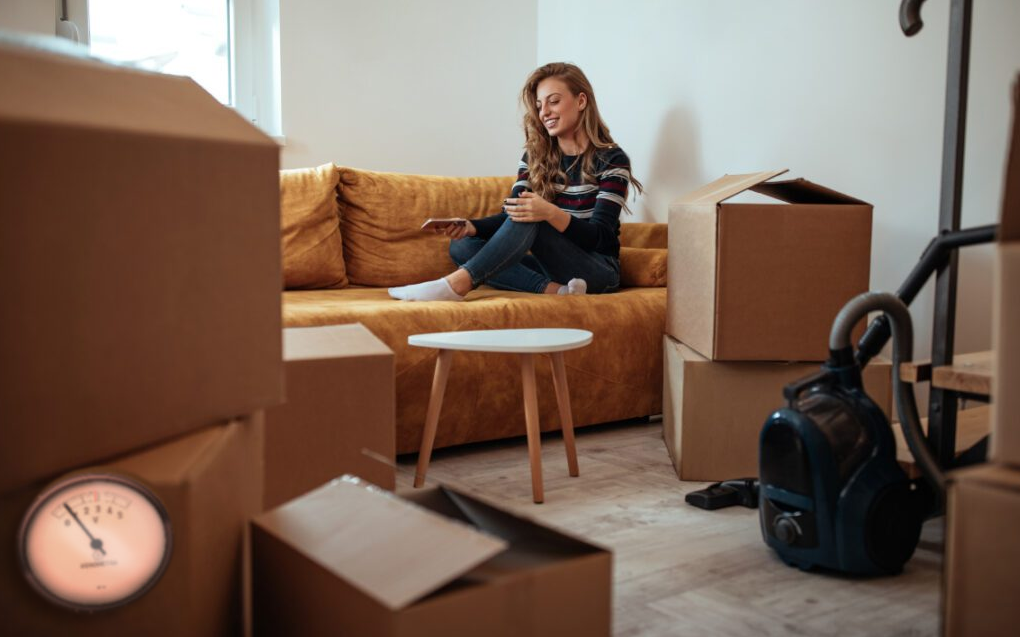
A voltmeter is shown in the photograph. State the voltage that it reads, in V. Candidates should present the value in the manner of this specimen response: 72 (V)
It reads 1 (V)
